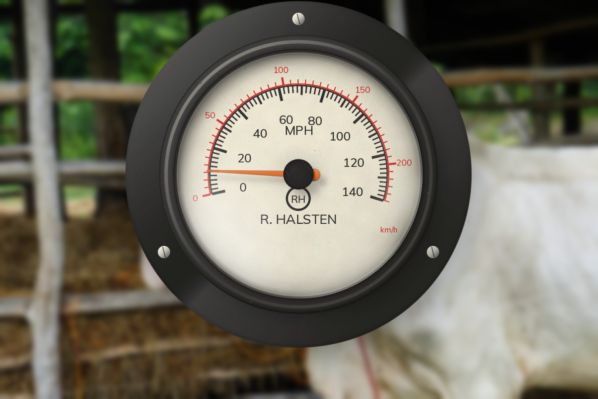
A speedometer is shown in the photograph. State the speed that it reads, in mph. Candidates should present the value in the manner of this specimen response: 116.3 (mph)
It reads 10 (mph)
